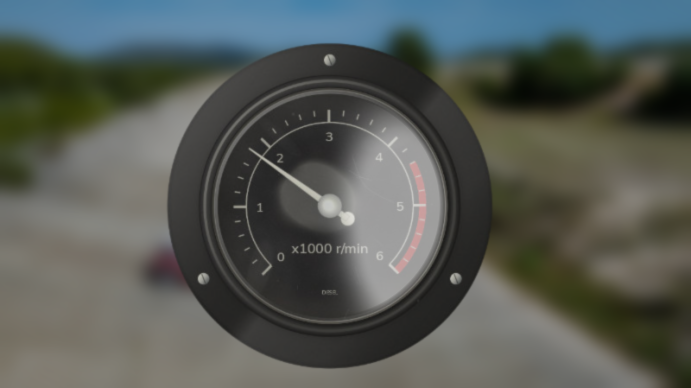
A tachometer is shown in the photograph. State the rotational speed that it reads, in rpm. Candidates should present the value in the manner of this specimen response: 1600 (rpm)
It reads 1800 (rpm)
